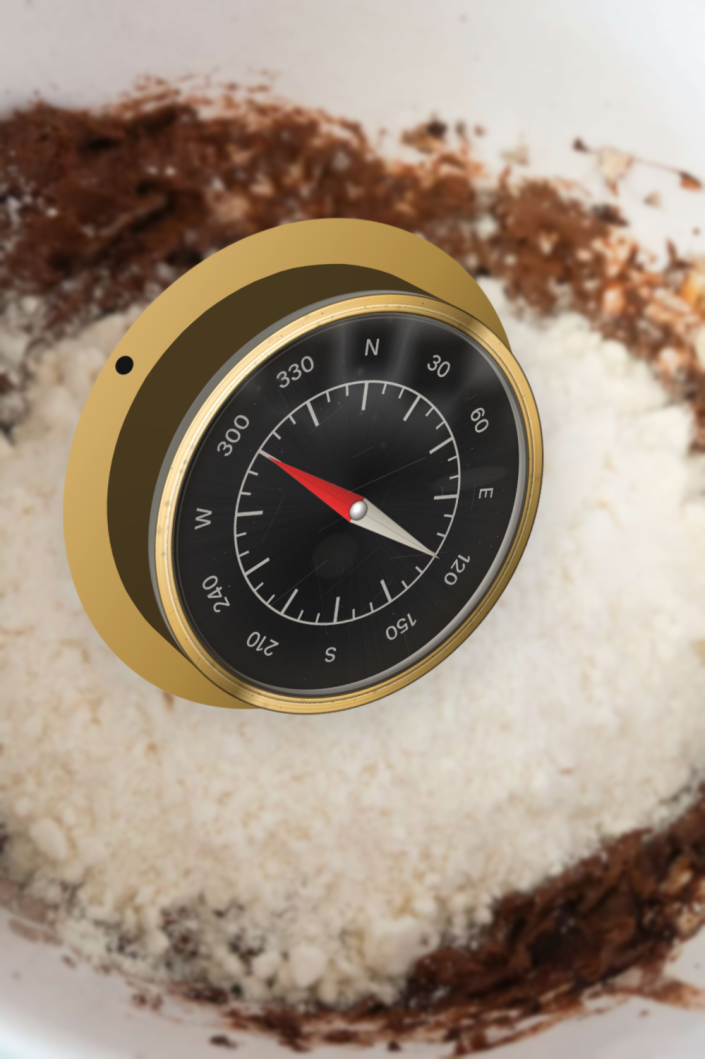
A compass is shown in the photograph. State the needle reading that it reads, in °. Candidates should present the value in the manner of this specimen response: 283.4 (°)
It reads 300 (°)
